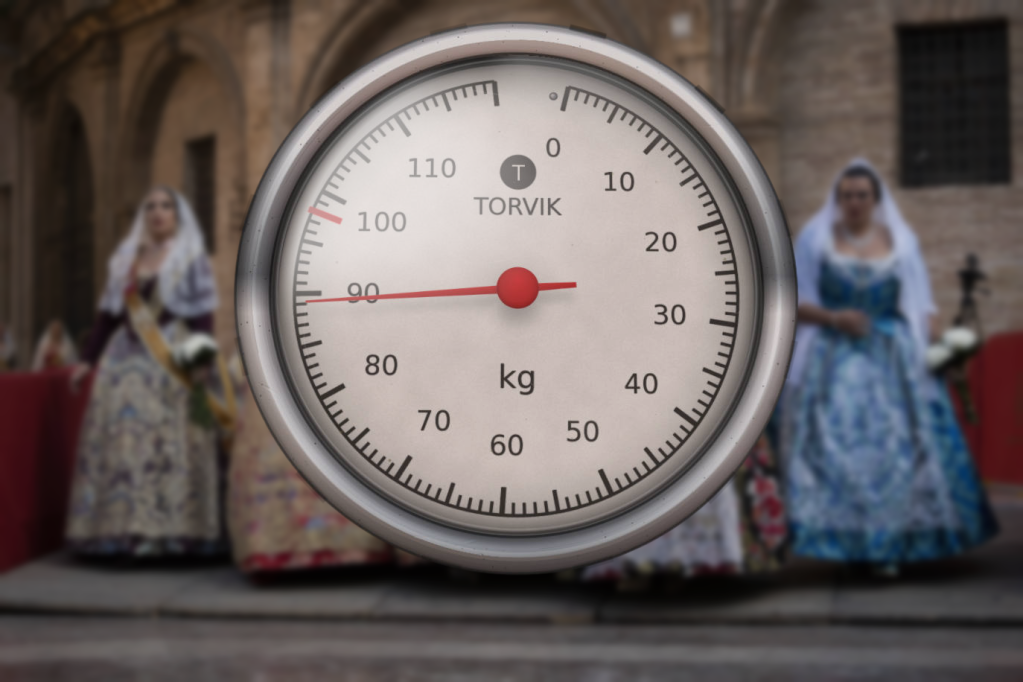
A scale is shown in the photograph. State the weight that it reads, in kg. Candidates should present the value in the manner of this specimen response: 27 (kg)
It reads 89 (kg)
